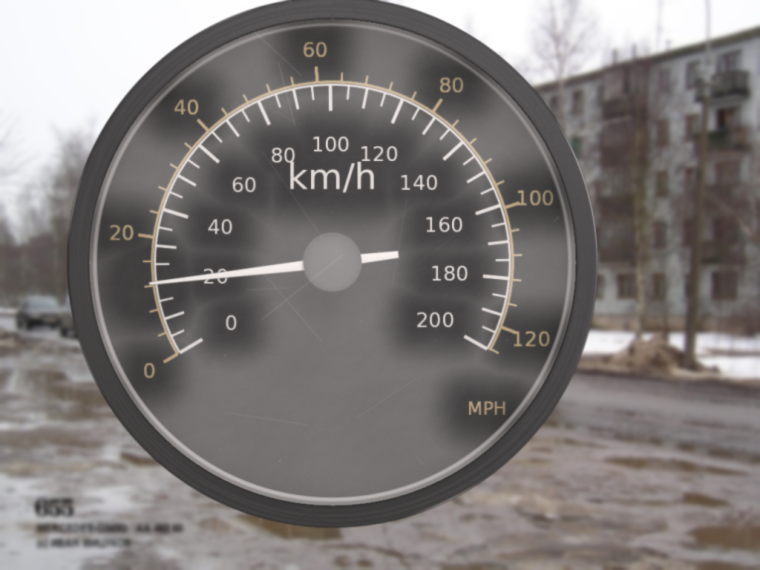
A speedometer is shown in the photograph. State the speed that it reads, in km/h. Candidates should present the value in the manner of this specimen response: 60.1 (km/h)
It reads 20 (km/h)
